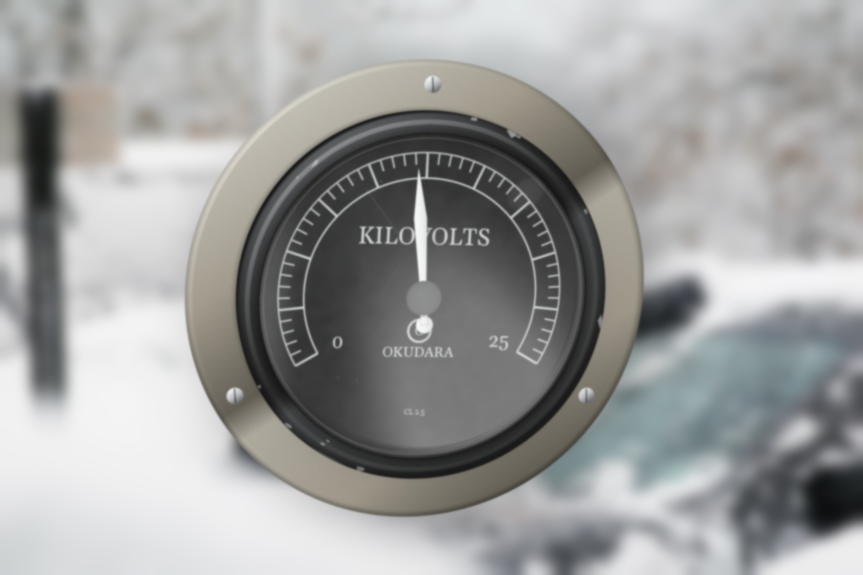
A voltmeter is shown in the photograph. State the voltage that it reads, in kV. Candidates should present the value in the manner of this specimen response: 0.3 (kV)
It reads 12 (kV)
